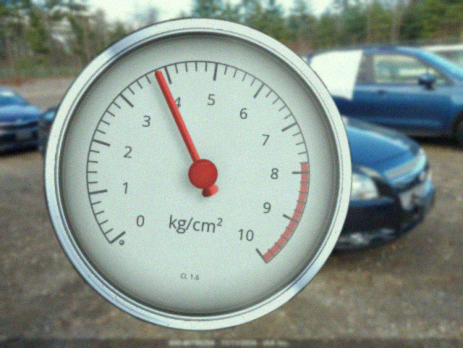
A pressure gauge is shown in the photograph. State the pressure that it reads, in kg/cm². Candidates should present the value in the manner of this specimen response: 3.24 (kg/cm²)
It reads 3.8 (kg/cm²)
